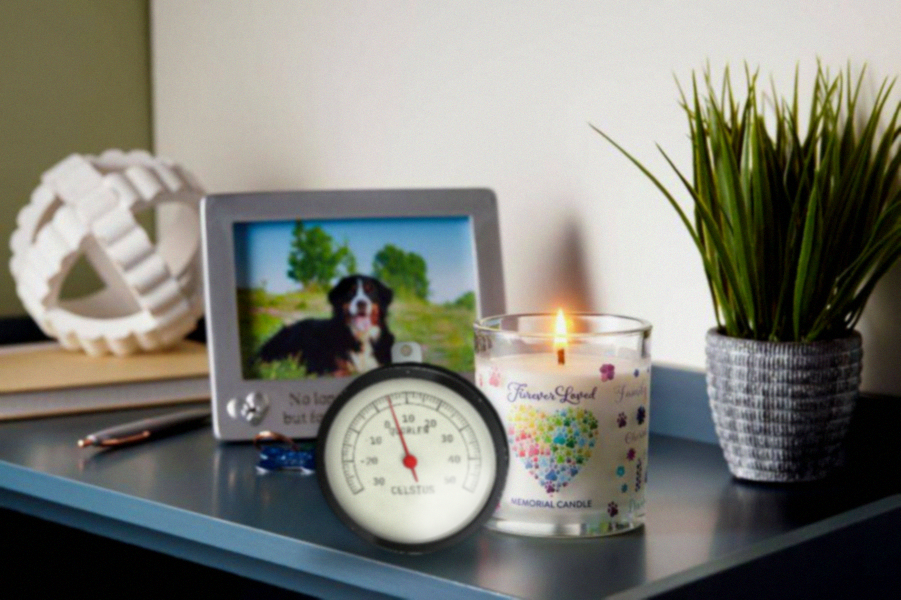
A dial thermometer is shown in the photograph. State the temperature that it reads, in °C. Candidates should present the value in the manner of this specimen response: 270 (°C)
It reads 5 (°C)
